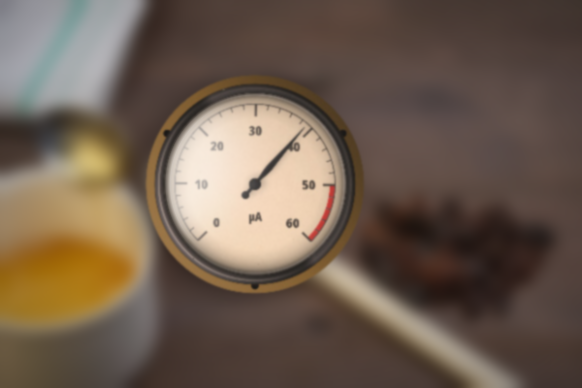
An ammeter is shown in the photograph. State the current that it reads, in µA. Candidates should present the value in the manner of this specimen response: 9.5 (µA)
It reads 39 (µA)
